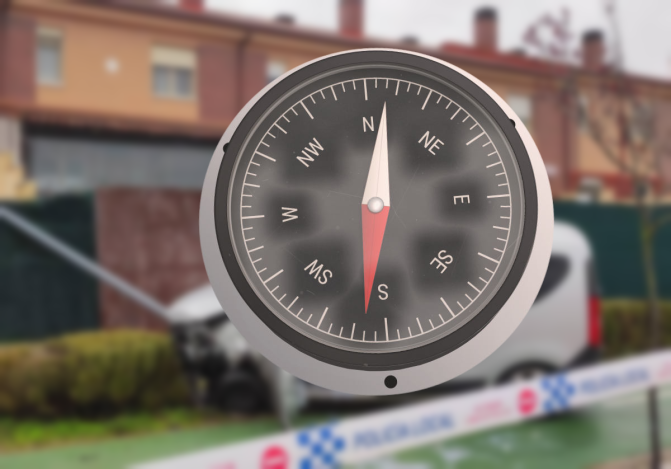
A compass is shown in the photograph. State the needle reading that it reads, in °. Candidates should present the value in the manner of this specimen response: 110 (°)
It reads 190 (°)
